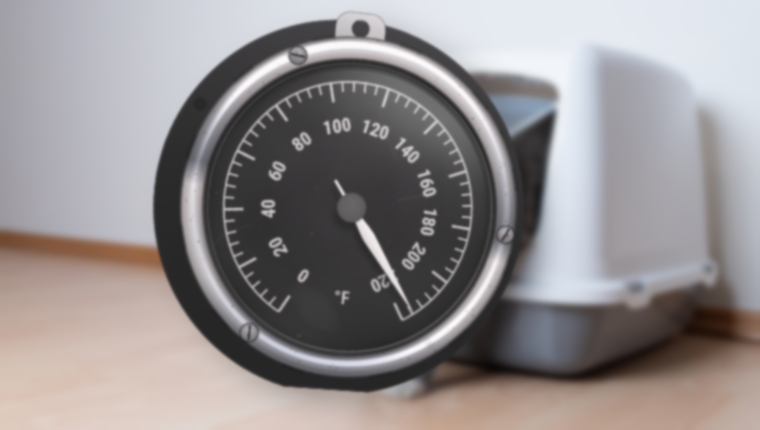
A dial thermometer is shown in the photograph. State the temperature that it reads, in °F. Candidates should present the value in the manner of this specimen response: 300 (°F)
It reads 216 (°F)
